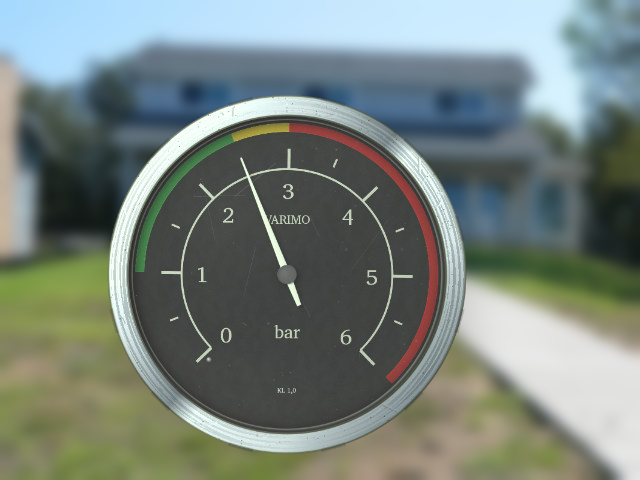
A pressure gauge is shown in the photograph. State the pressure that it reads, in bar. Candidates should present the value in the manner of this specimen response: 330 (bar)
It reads 2.5 (bar)
